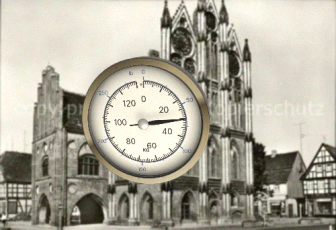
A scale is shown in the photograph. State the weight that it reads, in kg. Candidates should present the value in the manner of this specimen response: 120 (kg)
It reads 30 (kg)
